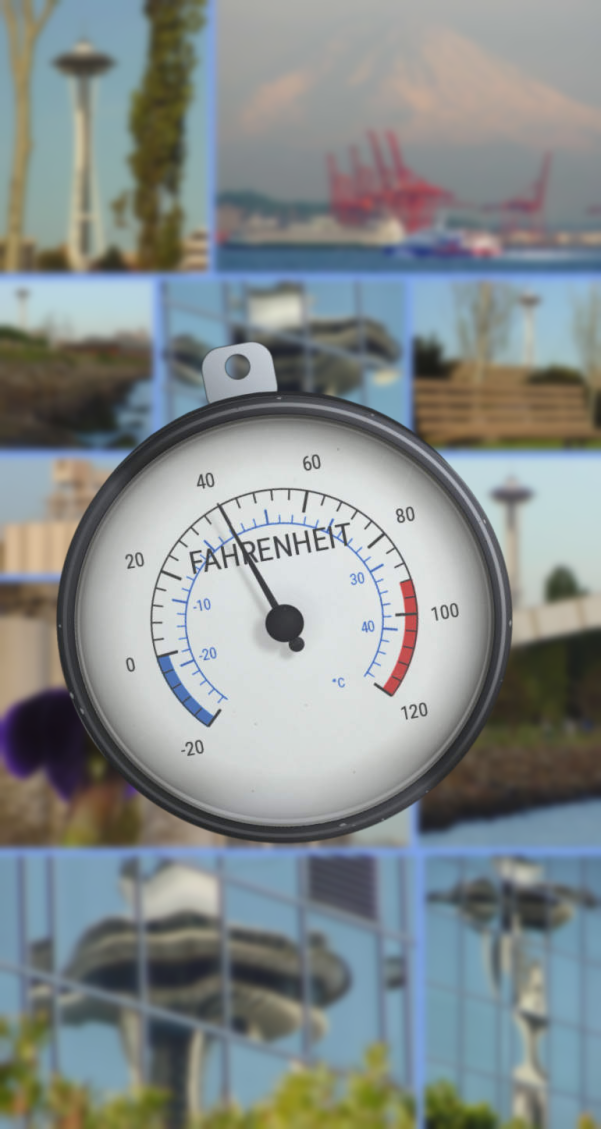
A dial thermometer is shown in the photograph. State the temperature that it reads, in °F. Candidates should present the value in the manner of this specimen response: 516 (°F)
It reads 40 (°F)
